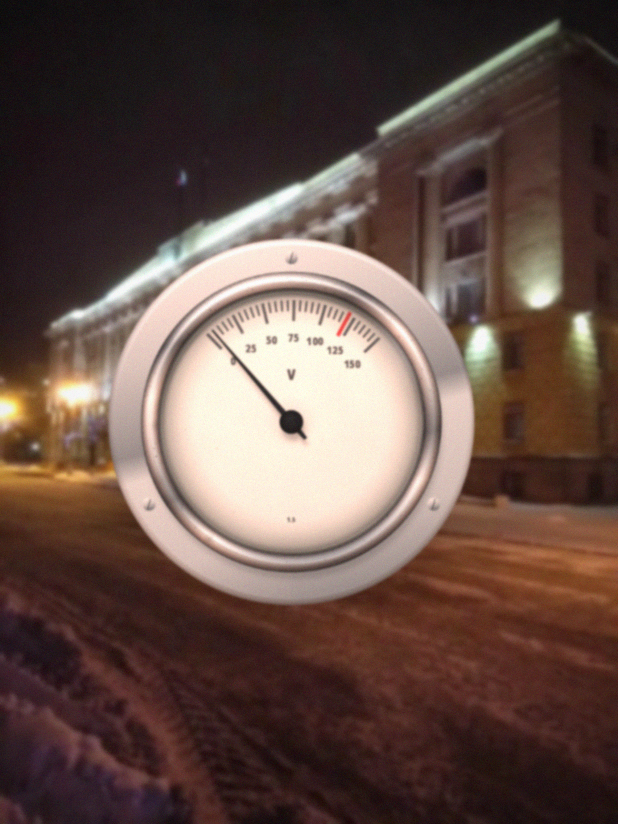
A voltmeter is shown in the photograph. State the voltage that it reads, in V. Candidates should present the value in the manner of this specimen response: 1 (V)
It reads 5 (V)
